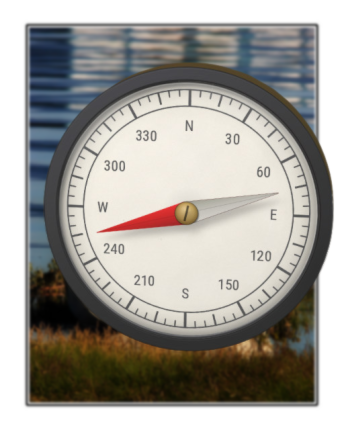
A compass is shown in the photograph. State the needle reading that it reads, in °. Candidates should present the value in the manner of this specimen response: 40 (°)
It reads 255 (°)
